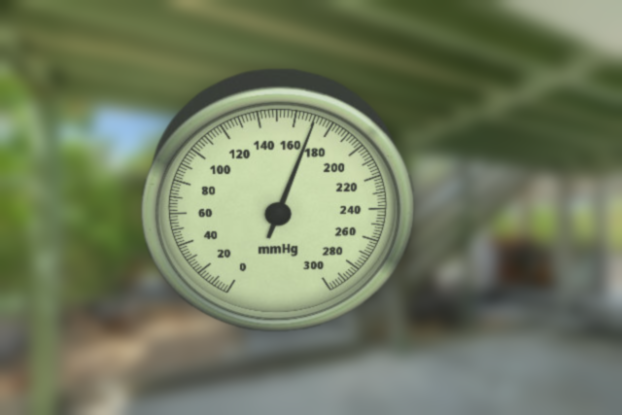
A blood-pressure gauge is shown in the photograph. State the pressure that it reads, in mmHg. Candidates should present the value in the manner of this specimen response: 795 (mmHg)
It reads 170 (mmHg)
